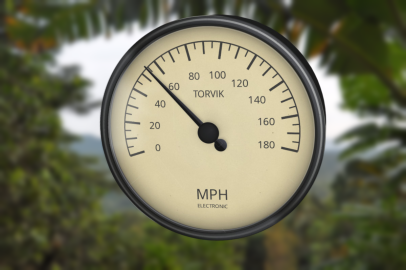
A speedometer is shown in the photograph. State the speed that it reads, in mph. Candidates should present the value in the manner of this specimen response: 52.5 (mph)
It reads 55 (mph)
